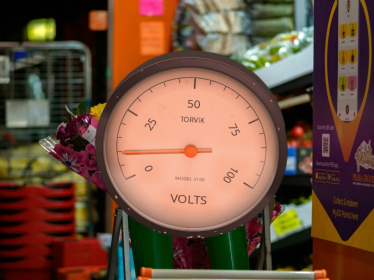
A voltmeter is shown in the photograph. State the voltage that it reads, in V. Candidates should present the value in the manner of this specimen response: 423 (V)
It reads 10 (V)
